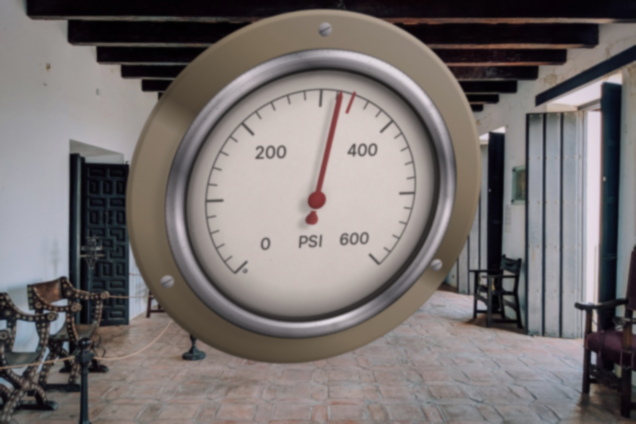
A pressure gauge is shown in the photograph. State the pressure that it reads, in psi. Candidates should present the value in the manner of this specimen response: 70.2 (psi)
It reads 320 (psi)
